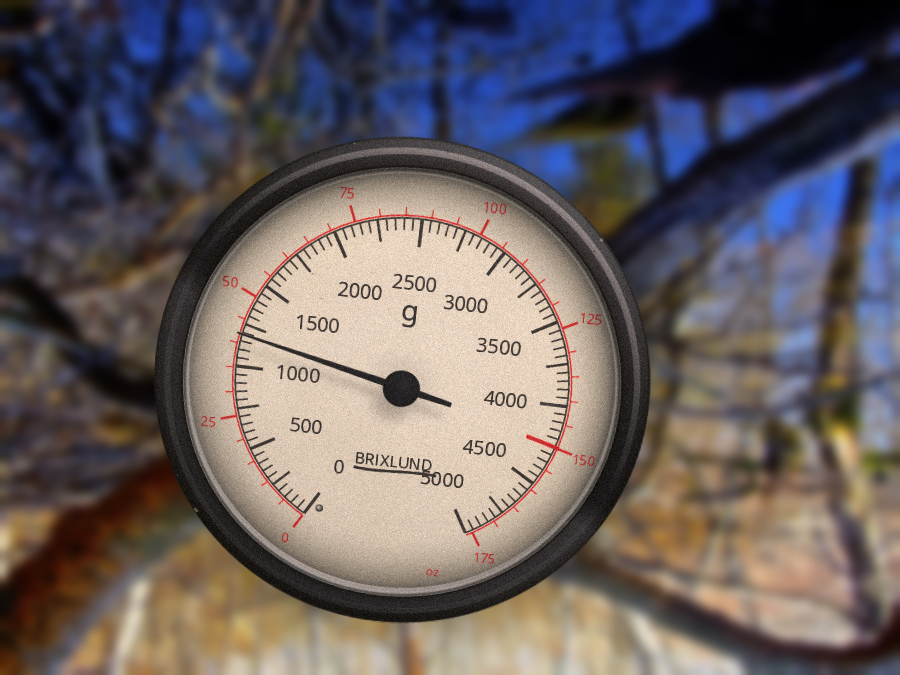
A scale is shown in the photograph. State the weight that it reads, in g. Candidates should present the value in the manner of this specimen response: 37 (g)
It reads 1200 (g)
